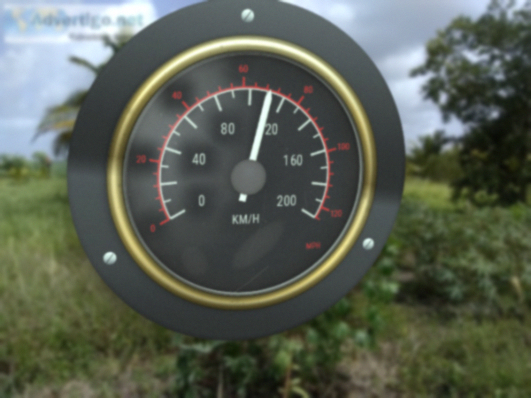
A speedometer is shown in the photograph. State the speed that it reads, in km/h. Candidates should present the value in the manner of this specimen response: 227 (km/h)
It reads 110 (km/h)
